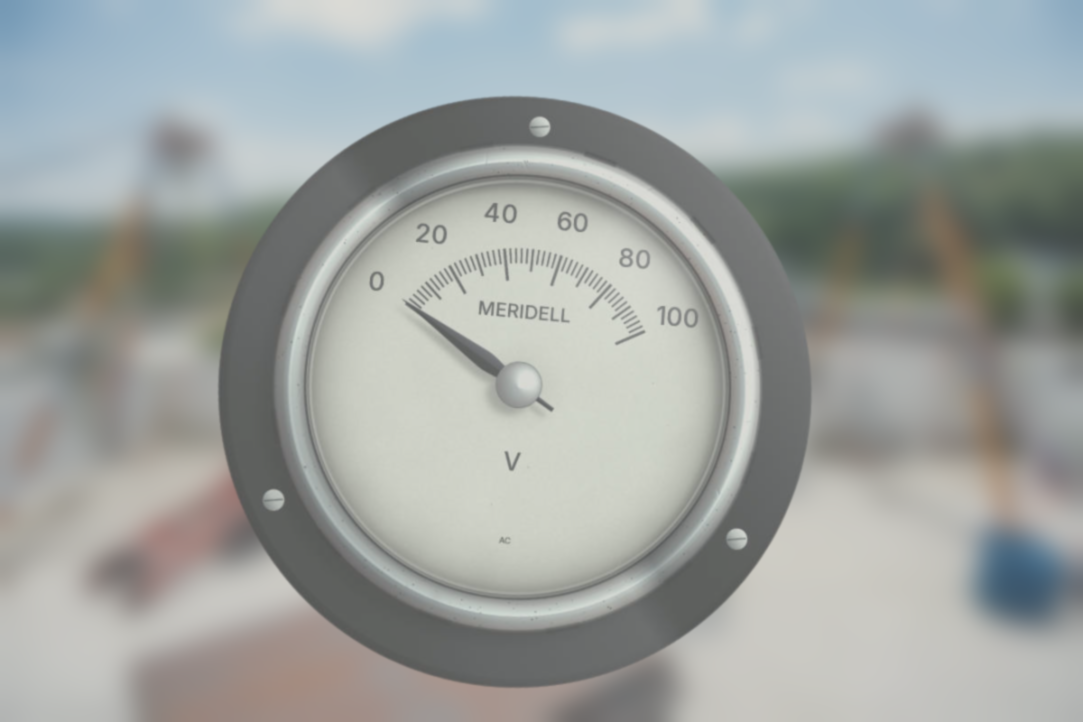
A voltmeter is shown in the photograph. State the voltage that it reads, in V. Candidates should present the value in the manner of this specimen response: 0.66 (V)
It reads 0 (V)
